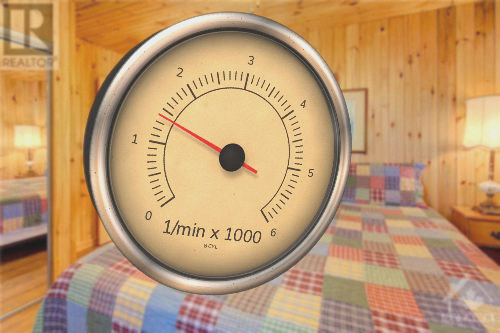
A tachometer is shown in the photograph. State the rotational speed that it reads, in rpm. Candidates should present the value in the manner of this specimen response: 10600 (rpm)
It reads 1400 (rpm)
